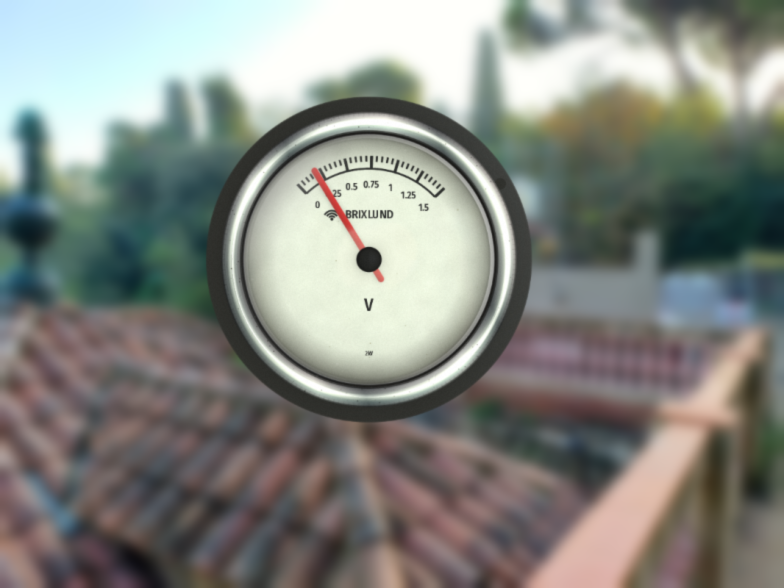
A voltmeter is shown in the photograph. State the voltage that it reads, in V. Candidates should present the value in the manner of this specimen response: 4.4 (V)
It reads 0.2 (V)
